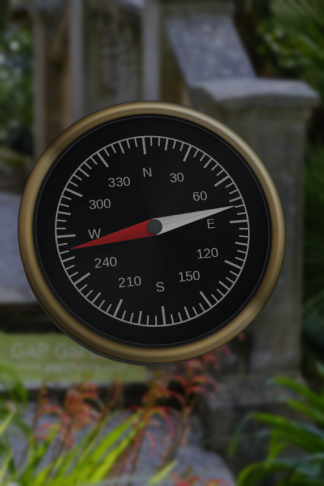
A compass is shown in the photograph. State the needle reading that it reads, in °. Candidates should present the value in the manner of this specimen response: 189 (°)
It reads 260 (°)
